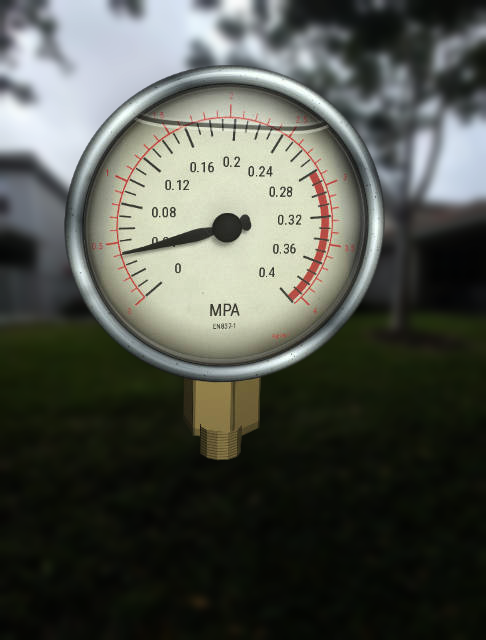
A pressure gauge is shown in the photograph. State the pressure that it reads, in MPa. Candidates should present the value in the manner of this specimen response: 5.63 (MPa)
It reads 0.04 (MPa)
